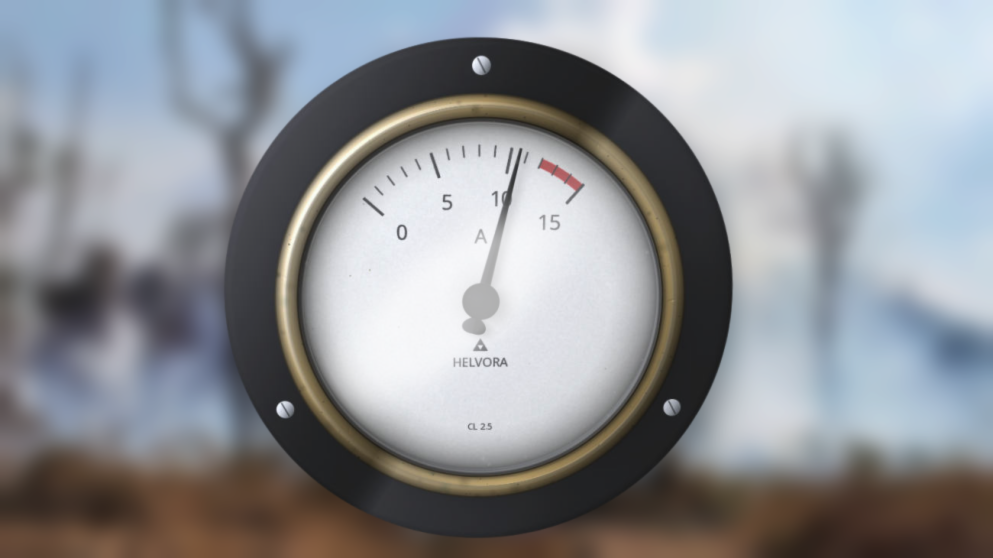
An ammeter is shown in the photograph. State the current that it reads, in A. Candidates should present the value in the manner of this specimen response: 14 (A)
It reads 10.5 (A)
